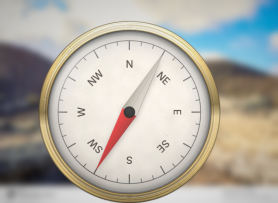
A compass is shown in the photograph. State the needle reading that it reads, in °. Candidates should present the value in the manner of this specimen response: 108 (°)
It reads 210 (°)
